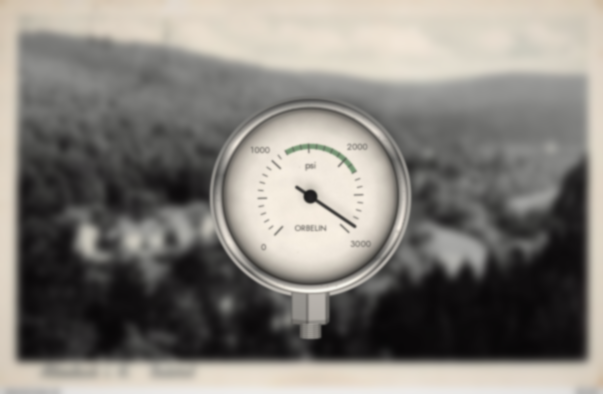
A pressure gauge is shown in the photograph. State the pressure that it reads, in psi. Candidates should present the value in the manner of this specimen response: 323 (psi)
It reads 2900 (psi)
